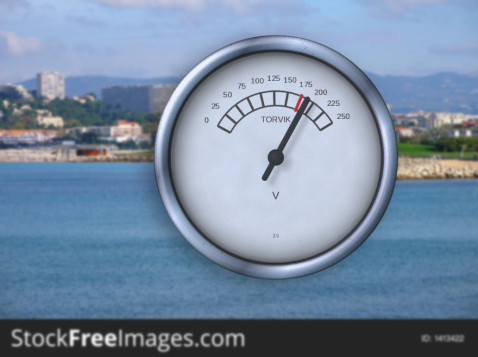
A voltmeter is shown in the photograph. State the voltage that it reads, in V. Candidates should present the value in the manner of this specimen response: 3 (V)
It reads 187.5 (V)
